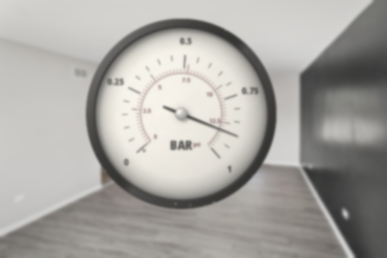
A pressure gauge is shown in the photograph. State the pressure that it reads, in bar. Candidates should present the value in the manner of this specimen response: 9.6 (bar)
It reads 0.9 (bar)
